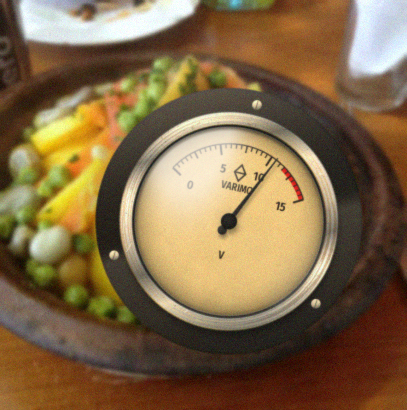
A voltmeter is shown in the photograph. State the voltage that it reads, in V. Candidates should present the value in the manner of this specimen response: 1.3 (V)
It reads 10.5 (V)
